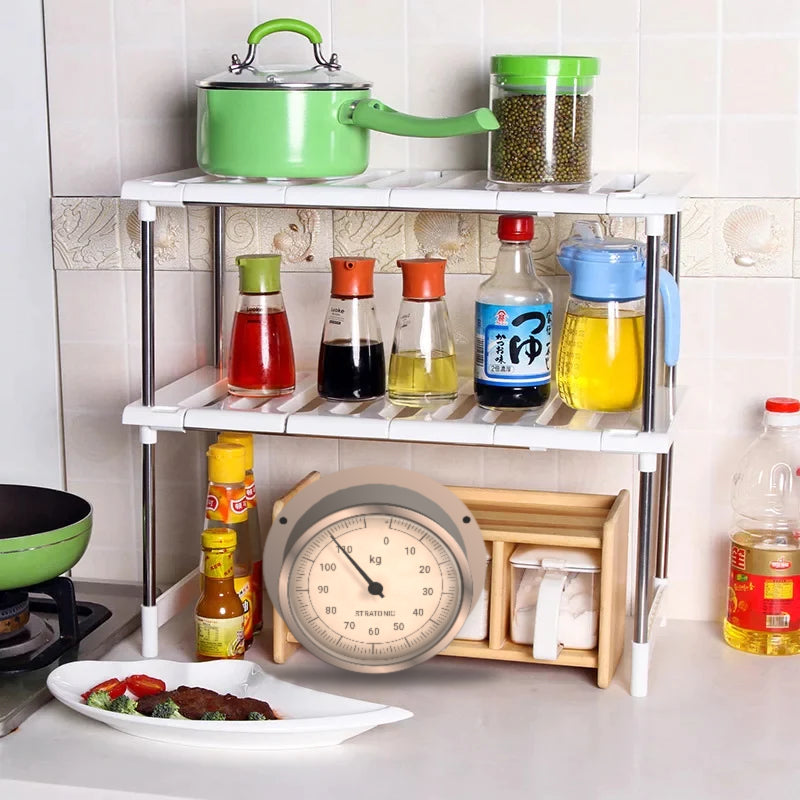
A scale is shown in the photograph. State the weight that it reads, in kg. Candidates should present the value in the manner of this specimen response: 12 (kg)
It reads 110 (kg)
